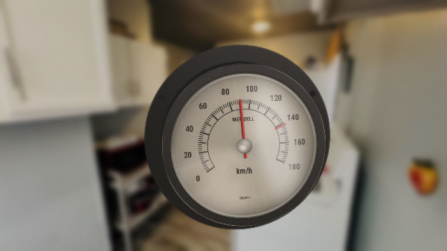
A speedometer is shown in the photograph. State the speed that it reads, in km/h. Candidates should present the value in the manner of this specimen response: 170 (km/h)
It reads 90 (km/h)
